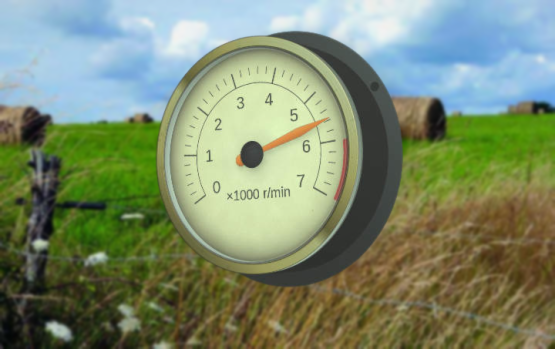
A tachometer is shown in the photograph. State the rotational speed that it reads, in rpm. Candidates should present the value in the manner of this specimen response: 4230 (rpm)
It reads 5600 (rpm)
